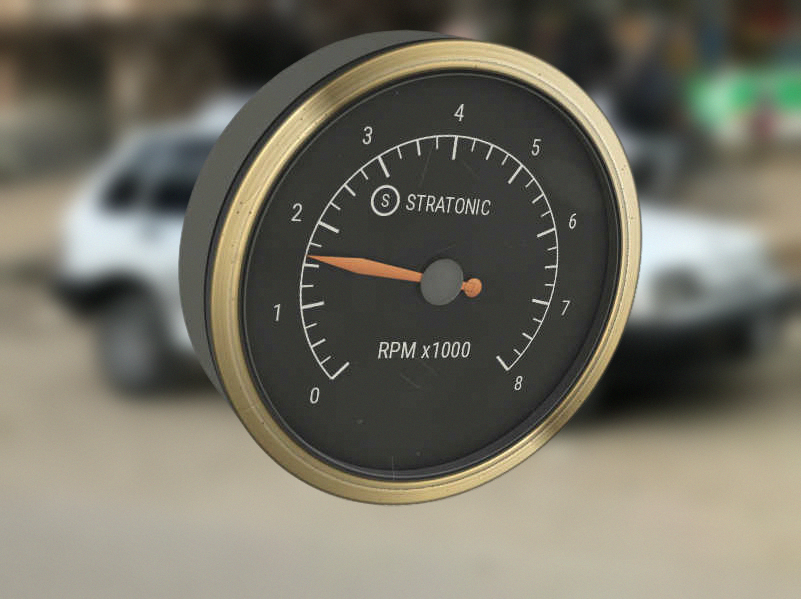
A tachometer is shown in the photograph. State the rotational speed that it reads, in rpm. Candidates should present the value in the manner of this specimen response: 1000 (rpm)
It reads 1625 (rpm)
